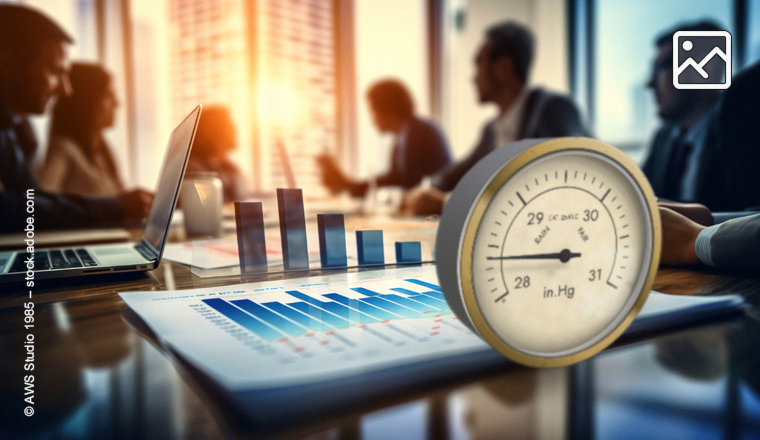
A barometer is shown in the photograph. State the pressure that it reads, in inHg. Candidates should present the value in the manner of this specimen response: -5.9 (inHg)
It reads 28.4 (inHg)
